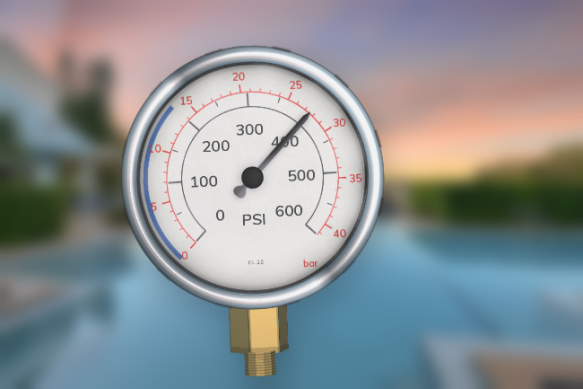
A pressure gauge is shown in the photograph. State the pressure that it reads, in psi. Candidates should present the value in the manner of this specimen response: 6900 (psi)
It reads 400 (psi)
